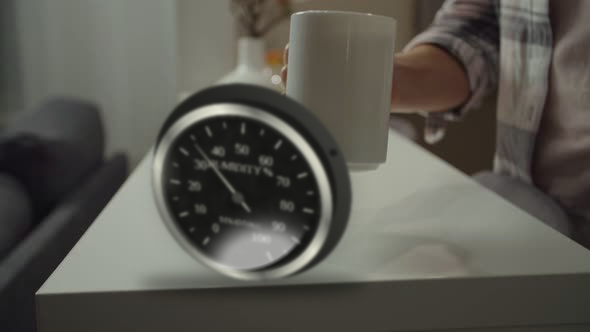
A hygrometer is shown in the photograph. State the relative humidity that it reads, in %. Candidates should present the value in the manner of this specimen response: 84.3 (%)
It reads 35 (%)
